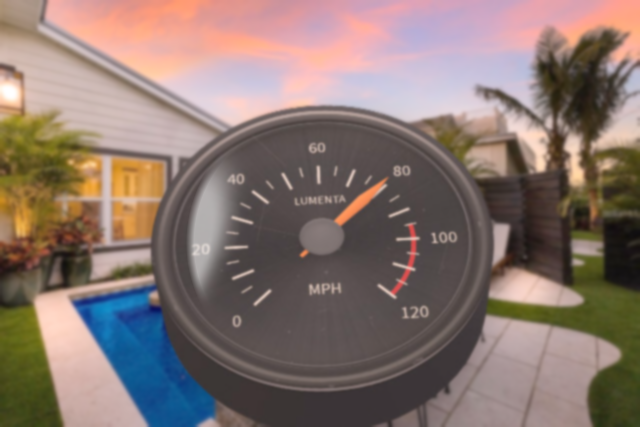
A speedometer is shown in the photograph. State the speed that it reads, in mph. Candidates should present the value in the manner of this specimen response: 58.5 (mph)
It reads 80 (mph)
